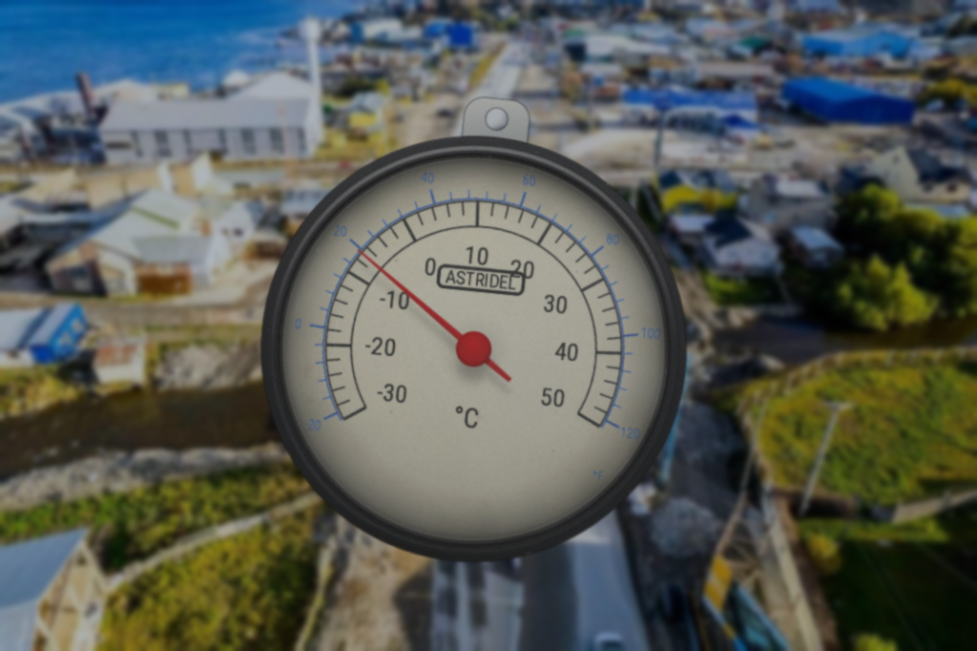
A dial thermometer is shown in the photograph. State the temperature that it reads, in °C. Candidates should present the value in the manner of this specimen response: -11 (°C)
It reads -7 (°C)
